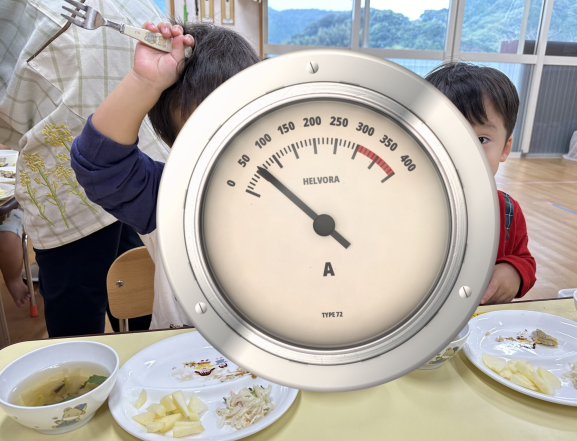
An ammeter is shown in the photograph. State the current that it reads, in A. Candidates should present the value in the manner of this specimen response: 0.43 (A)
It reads 60 (A)
